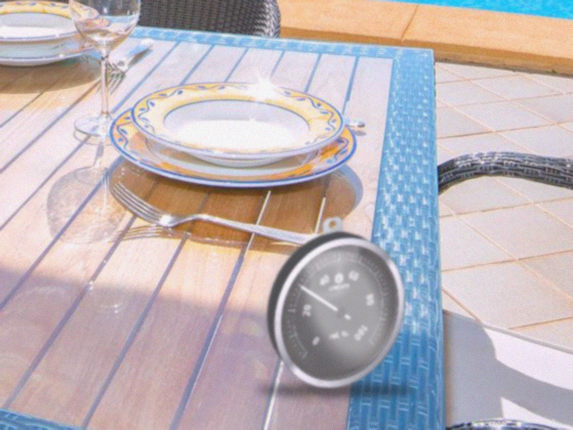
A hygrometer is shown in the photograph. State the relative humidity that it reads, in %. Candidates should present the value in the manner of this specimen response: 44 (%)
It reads 30 (%)
